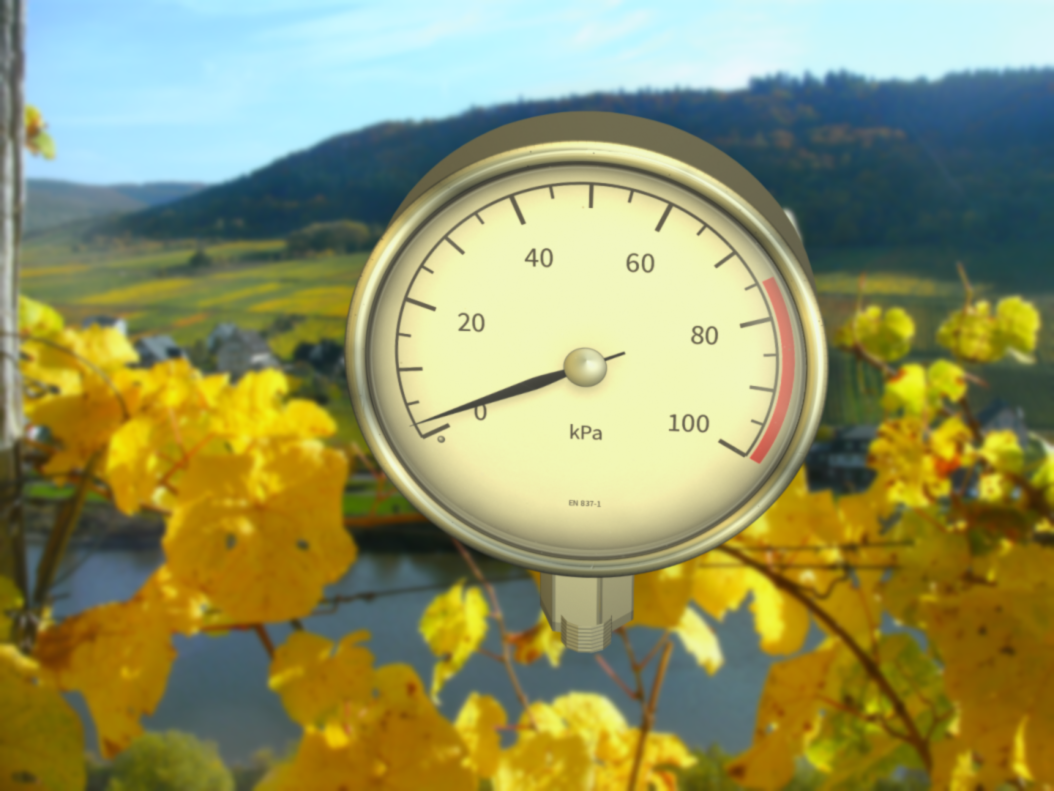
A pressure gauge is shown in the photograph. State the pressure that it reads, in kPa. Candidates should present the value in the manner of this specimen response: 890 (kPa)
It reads 2.5 (kPa)
